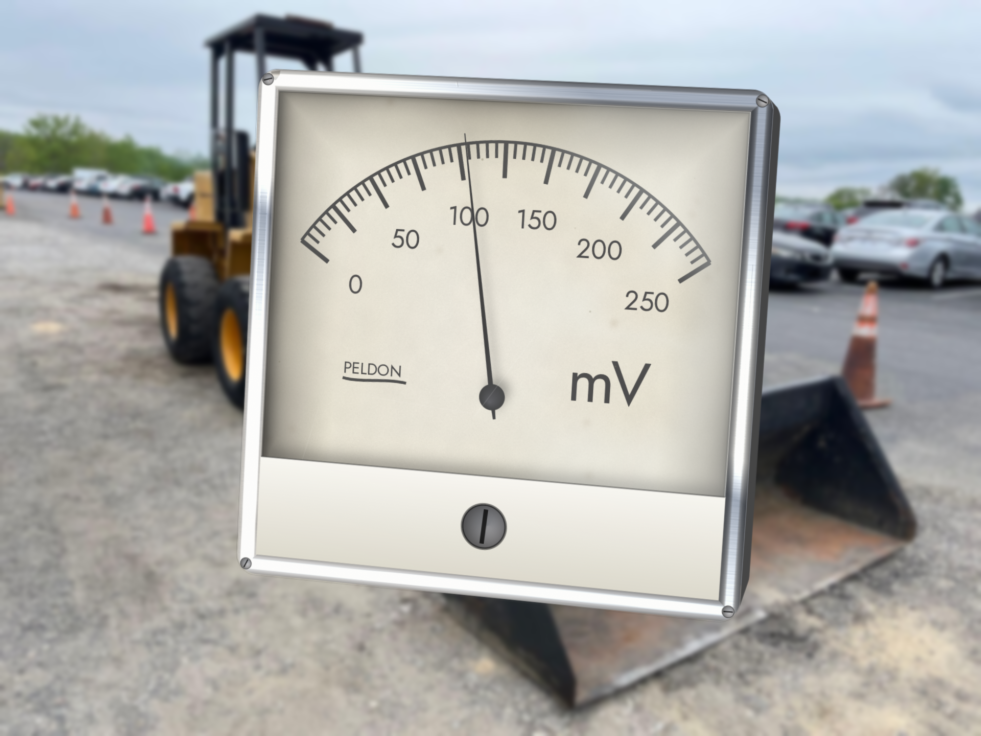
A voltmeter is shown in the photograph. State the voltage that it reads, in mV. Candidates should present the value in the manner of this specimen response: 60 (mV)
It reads 105 (mV)
